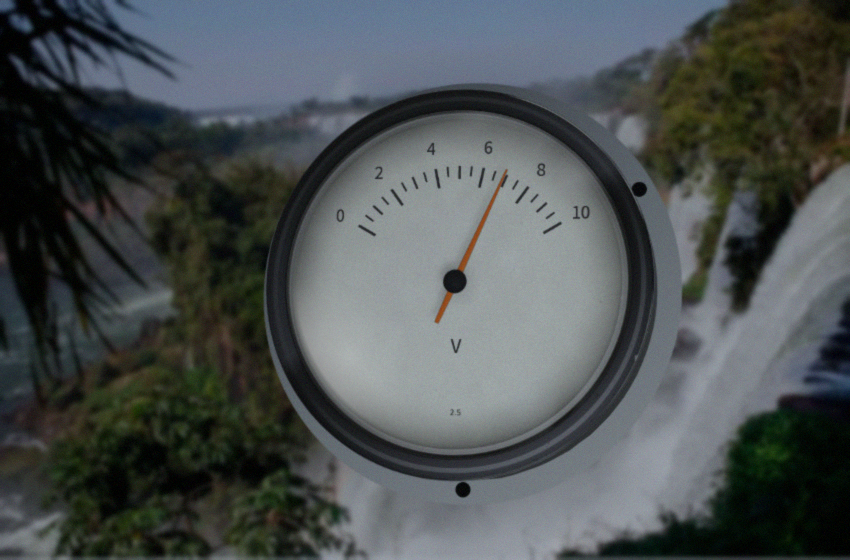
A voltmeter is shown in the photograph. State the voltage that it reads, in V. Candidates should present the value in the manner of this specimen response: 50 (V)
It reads 7 (V)
